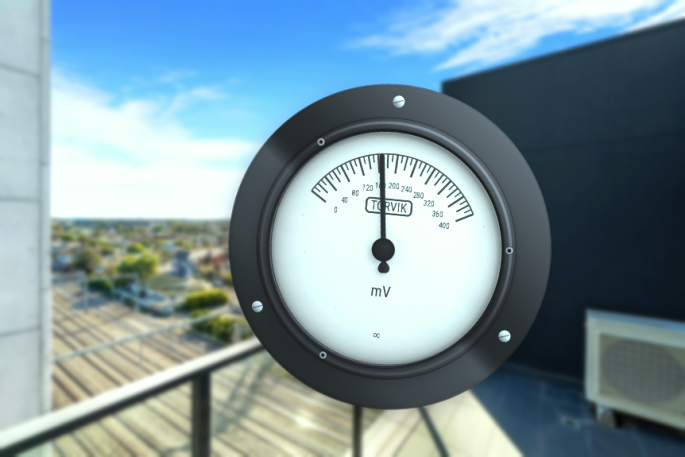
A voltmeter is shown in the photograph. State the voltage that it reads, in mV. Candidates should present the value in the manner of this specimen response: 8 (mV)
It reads 170 (mV)
